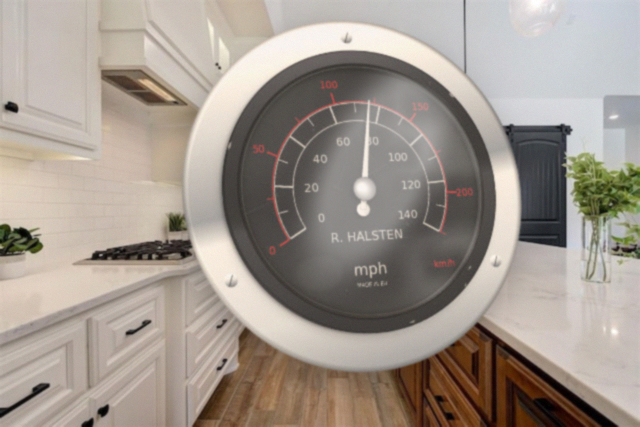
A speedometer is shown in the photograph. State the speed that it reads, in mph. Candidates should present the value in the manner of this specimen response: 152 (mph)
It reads 75 (mph)
